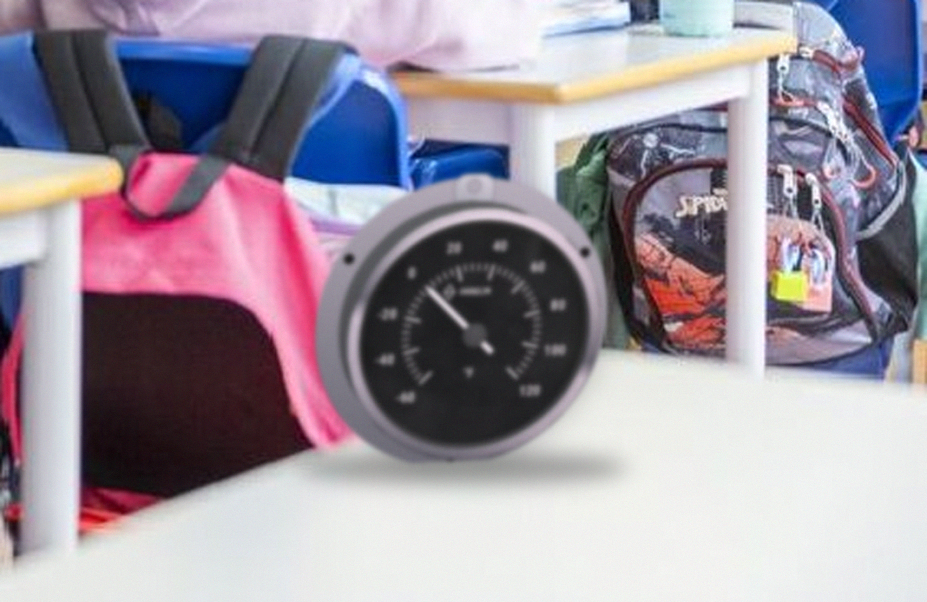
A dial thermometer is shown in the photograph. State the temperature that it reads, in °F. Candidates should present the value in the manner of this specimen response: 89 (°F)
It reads 0 (°F)
